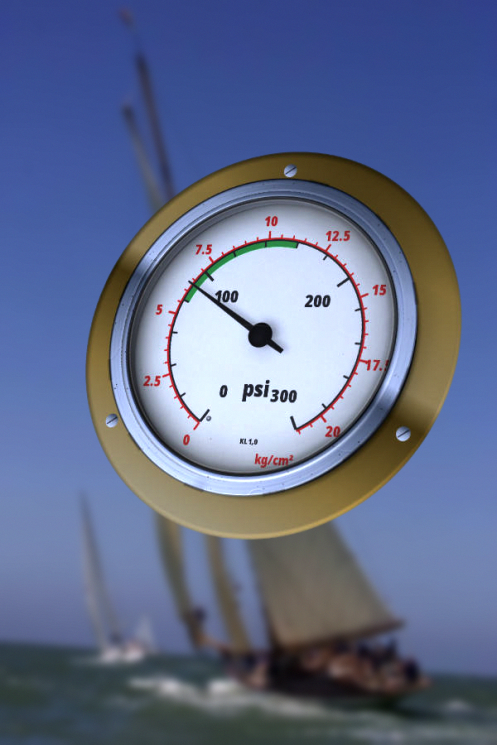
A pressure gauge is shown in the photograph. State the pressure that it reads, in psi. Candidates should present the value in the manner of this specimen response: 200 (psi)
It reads 90 (psi)
